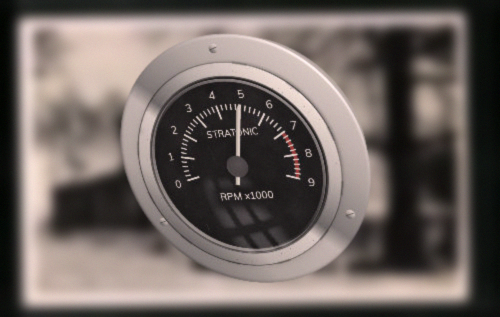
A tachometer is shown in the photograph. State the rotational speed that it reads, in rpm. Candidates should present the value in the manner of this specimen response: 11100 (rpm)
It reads 5000 (rpm)
